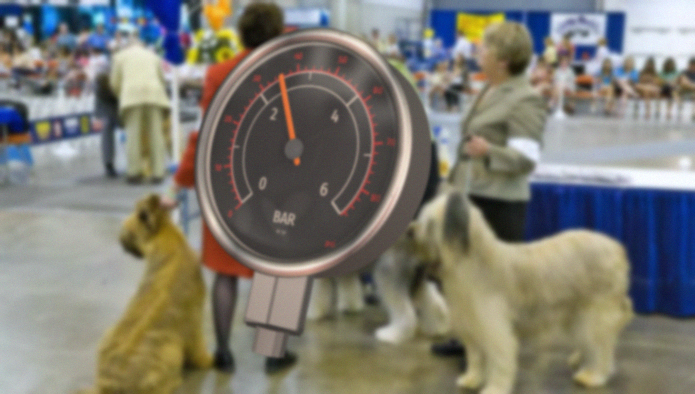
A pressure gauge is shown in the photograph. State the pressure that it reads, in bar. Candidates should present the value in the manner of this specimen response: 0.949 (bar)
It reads 2.5 (bar)
